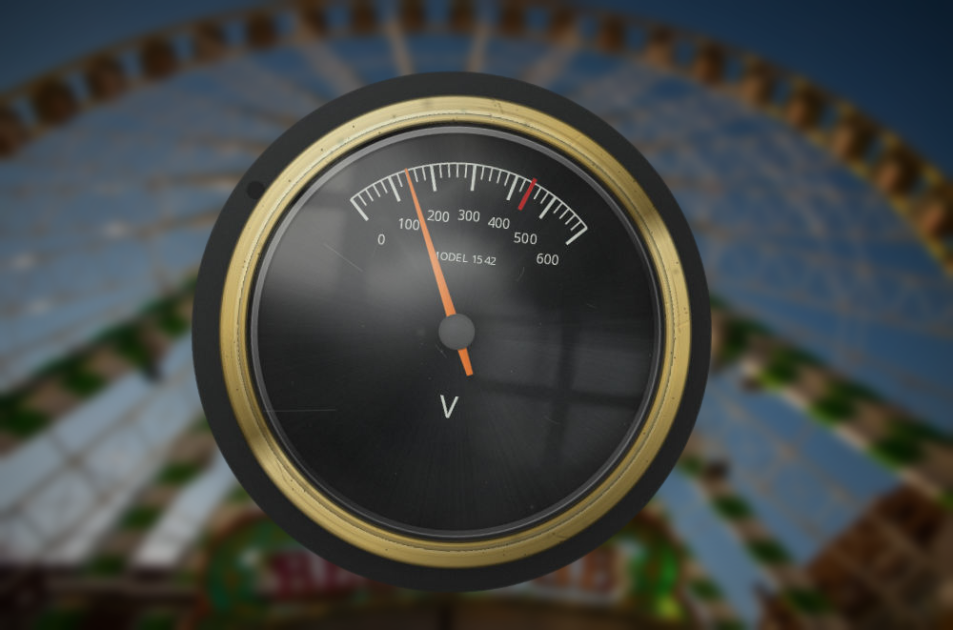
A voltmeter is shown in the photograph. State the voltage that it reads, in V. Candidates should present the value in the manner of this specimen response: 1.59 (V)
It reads 140 (V)
